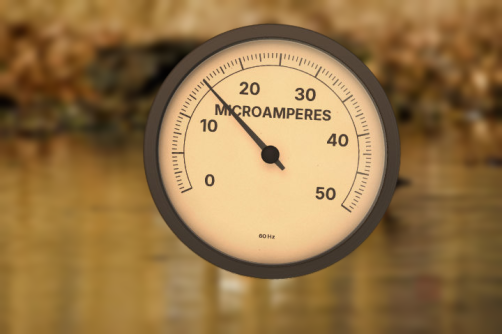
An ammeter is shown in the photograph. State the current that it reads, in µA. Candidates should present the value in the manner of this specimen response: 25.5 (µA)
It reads 15 (µA)
